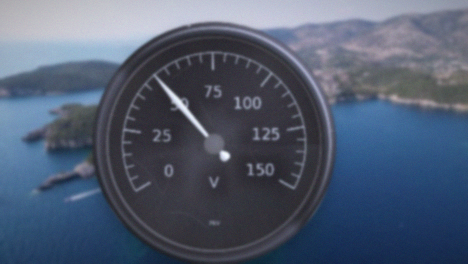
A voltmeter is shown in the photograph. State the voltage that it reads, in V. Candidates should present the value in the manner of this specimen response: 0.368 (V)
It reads 50 (V)
